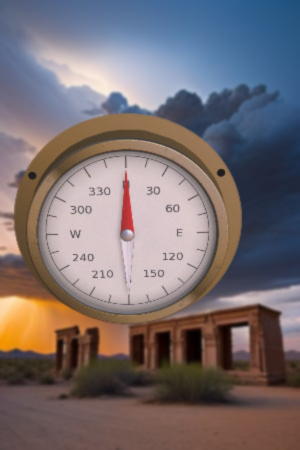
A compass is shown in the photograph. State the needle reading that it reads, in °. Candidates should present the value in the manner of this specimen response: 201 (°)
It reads 0 (°)
